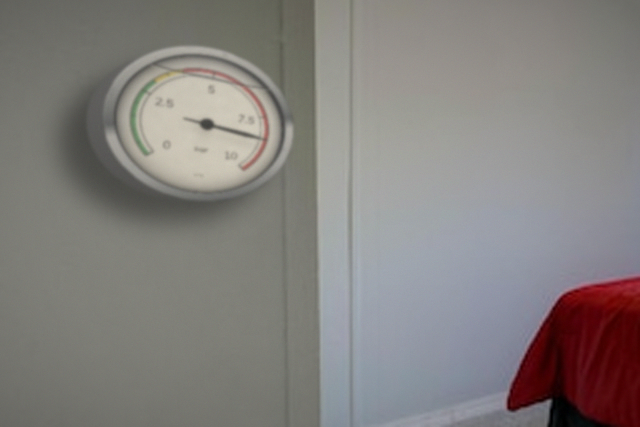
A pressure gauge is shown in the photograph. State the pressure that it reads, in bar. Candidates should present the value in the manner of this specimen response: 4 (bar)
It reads 8.5 (bar)
